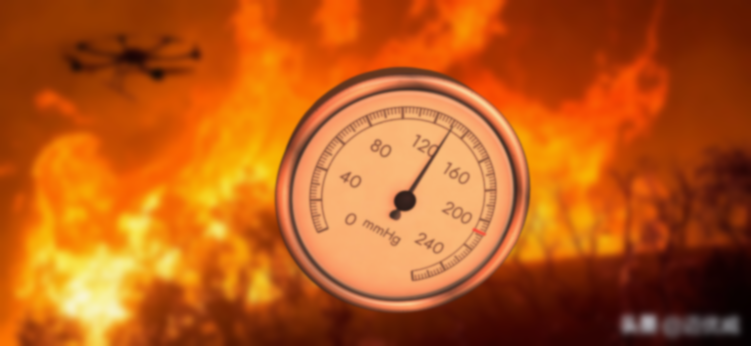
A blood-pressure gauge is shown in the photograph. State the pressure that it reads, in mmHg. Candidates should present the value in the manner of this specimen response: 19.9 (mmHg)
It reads 130 (mmHg)
